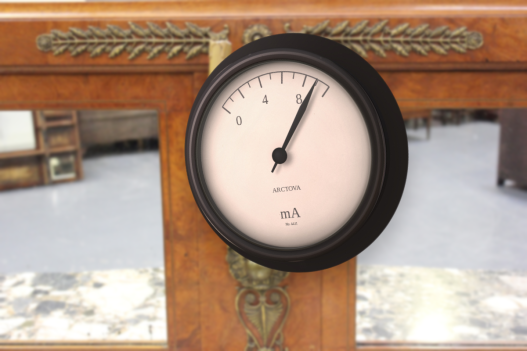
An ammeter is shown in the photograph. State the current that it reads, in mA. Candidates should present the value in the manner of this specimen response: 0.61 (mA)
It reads 9 (mA)
